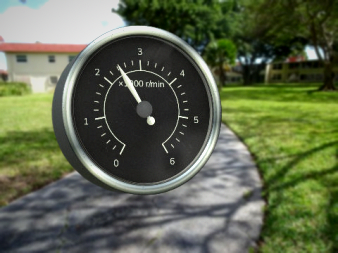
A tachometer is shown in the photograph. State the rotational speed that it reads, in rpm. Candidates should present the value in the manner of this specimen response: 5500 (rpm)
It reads 2400 (rpm)
